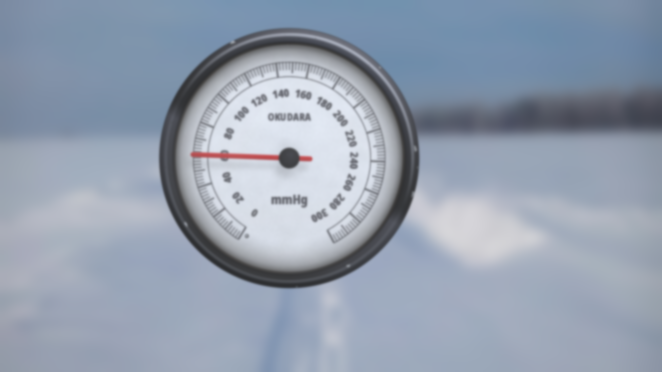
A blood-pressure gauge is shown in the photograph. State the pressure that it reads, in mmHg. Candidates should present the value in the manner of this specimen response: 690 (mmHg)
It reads 60 (mmHg)
